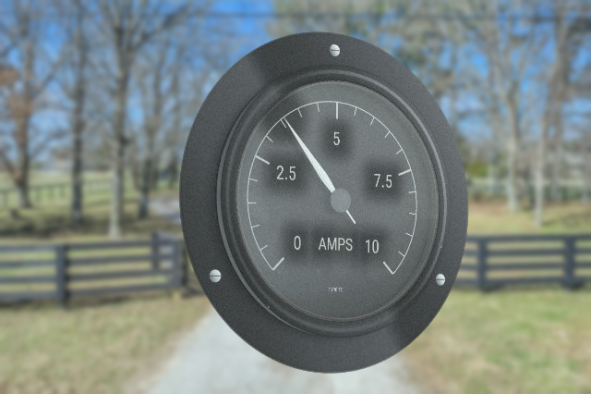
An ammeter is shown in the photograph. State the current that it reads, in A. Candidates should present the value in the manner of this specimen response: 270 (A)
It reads 3.5 (A)
